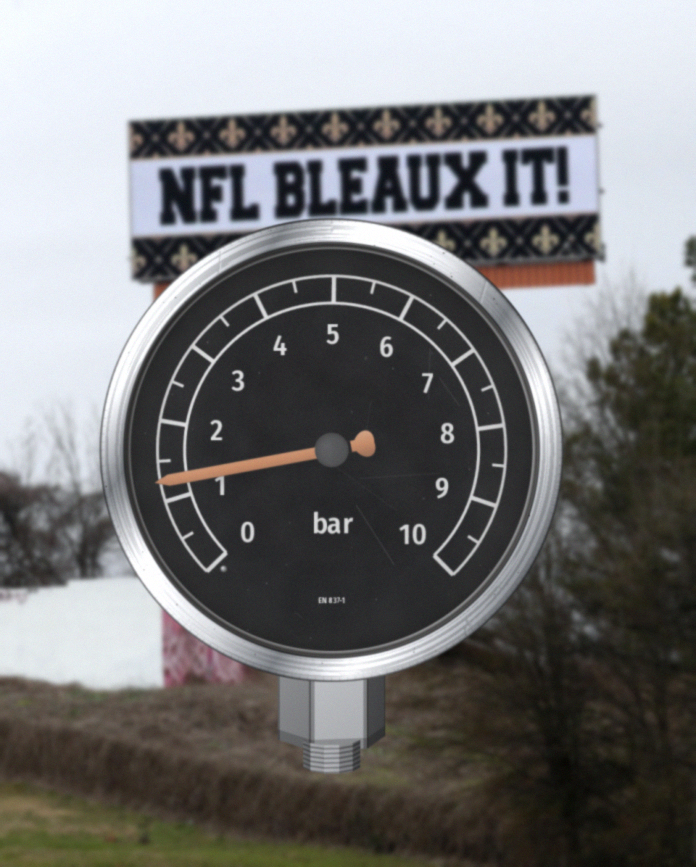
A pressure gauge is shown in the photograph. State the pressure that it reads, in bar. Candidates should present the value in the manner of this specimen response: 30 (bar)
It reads 1.25 (bar)
